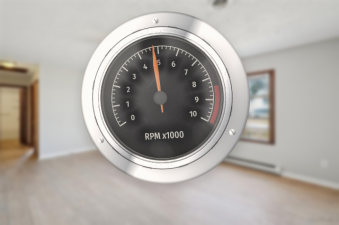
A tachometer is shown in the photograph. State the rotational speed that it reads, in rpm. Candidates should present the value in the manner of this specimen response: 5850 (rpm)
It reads 4800 (rpm)
